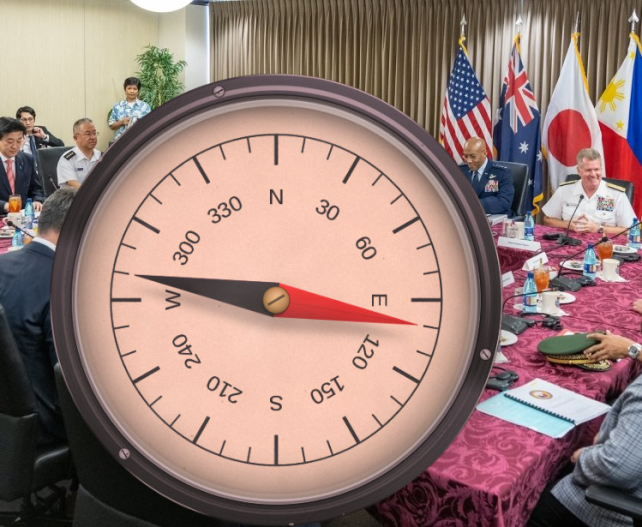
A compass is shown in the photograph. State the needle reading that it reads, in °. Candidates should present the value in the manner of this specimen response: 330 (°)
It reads 100 (°)
